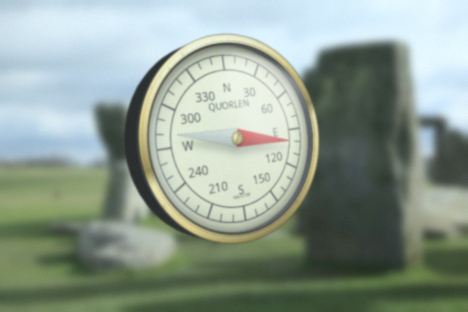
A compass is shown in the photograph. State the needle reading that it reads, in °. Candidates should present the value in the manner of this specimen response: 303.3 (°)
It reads 100 (°)
